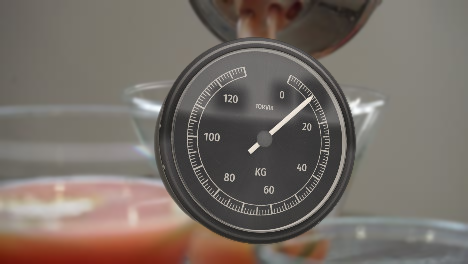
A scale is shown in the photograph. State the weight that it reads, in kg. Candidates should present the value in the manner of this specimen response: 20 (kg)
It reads 10 (kg)
